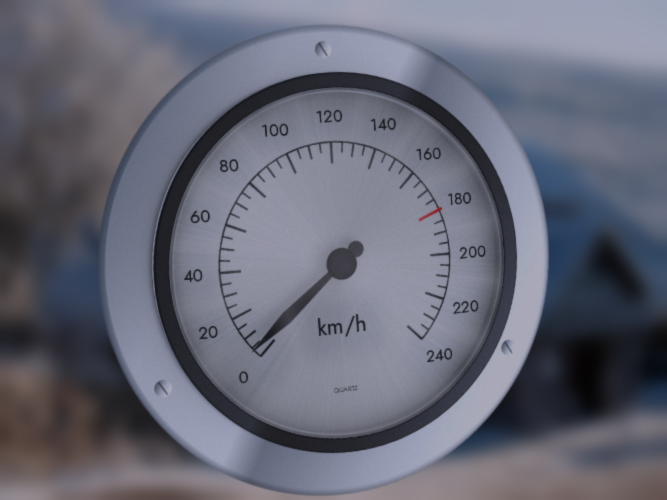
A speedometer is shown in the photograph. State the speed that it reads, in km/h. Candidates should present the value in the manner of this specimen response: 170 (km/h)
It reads 5 (km/h)
